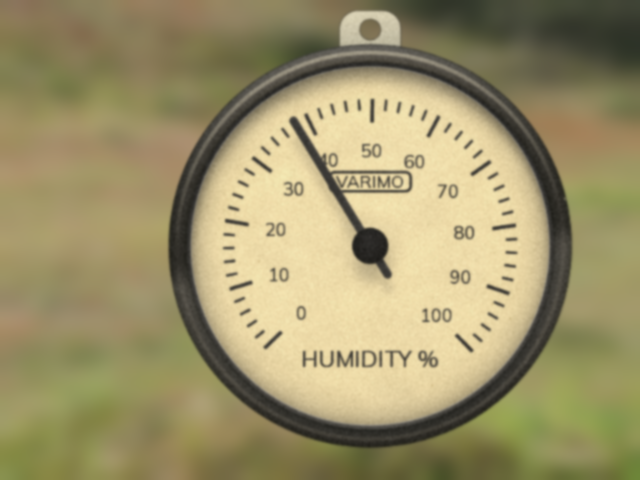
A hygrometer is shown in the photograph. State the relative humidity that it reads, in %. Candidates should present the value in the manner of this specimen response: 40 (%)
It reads 38 (%)
